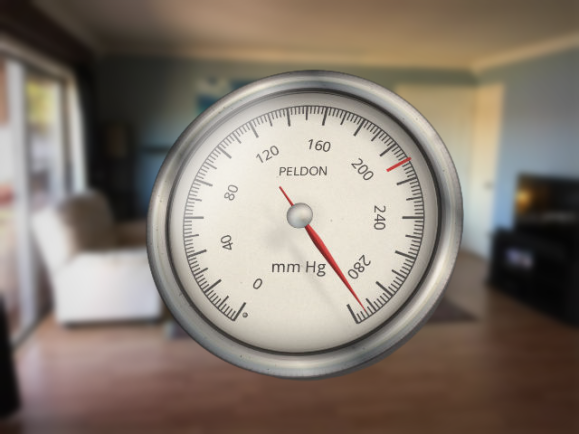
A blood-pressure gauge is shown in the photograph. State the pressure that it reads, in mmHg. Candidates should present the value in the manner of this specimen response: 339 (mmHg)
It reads 294 (mmHg)
